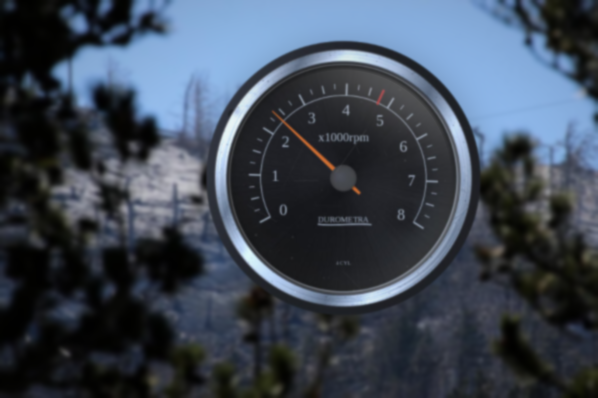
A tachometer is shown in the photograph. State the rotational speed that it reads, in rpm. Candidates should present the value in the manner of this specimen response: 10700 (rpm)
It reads 2375 (rpm)
